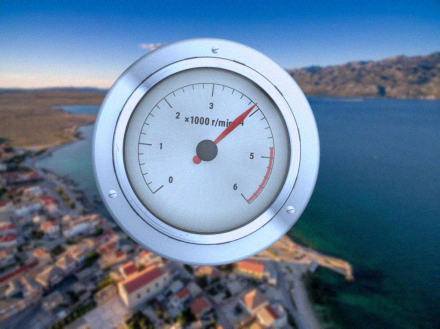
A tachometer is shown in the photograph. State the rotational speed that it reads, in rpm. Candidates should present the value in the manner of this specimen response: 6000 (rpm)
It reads 3900 (rpm)
